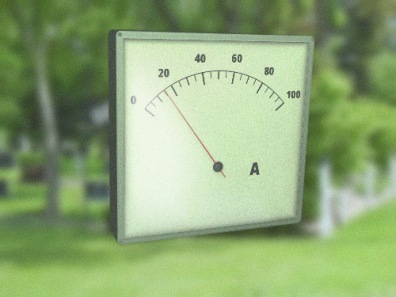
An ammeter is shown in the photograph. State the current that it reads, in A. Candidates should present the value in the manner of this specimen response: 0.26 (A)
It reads 15 (A)
